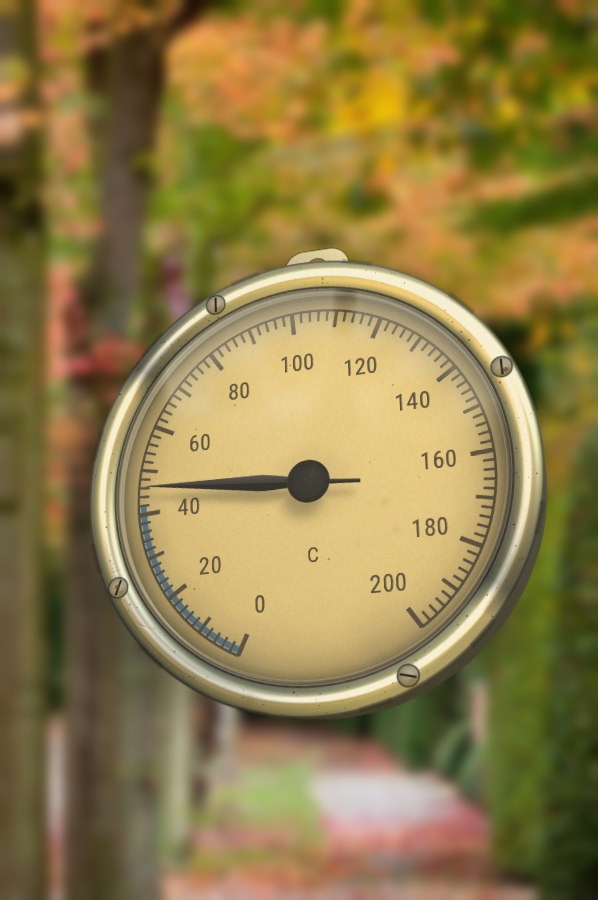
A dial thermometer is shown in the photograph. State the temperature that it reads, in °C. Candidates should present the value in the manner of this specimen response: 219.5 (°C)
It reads 46 (°C)
